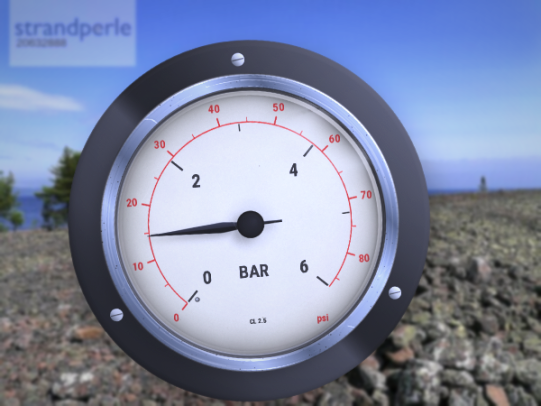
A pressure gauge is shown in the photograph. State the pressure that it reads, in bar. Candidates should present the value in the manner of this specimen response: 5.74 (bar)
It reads 1 (bar)
